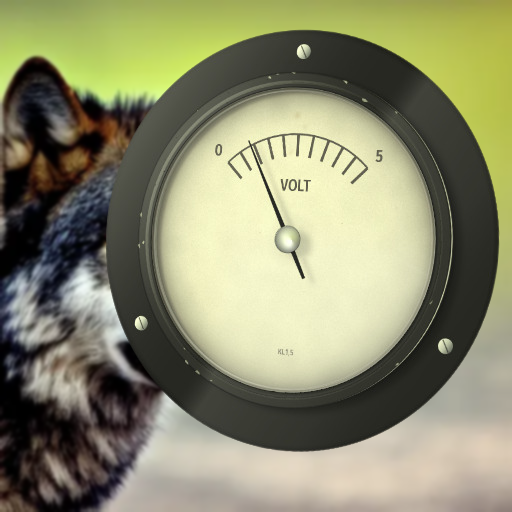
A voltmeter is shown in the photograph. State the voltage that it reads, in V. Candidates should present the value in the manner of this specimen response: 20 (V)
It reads 1 (V)
